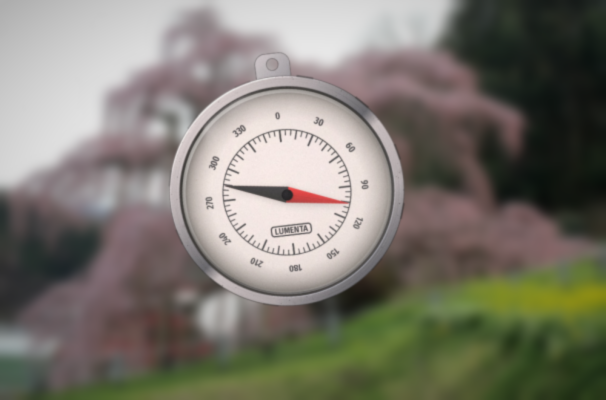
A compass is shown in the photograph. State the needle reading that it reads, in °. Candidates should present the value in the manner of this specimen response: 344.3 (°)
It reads 105 (°)
